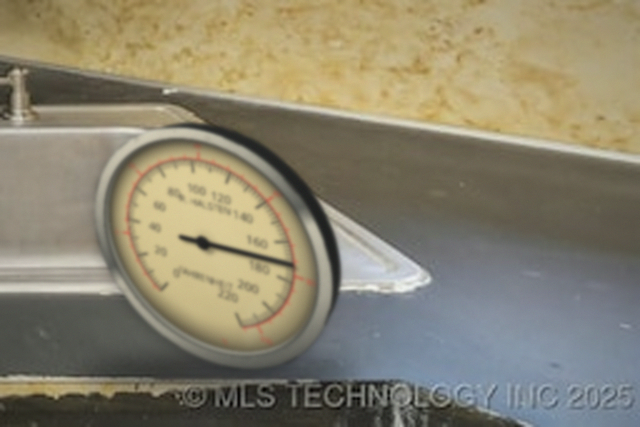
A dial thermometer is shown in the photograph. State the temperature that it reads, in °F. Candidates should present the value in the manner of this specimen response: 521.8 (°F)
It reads 170 (°F)
